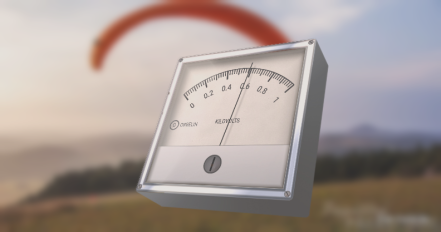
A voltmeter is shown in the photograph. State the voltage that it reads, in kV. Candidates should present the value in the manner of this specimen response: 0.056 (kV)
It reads 0.6 (kV)
